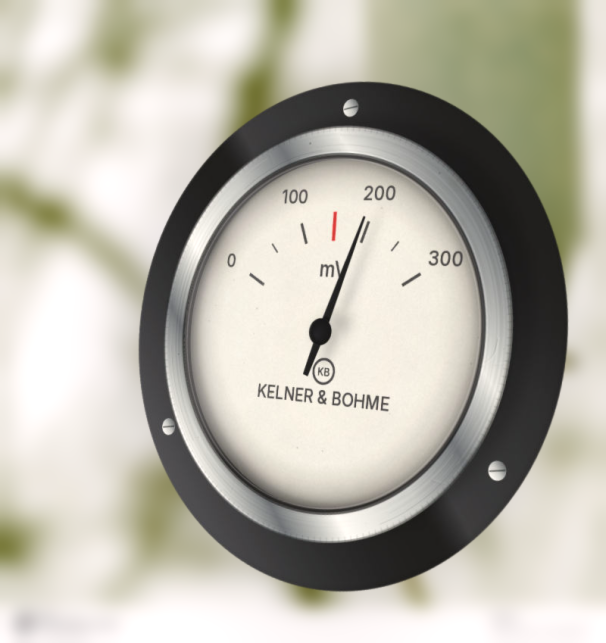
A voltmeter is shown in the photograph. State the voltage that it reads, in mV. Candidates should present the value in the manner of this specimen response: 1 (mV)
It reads 200 (mV)
